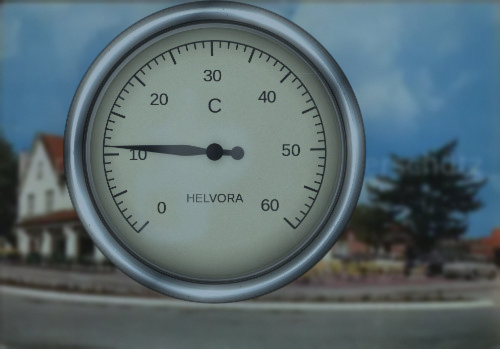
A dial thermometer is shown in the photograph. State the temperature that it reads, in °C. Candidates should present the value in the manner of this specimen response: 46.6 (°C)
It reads 11 (°C)
